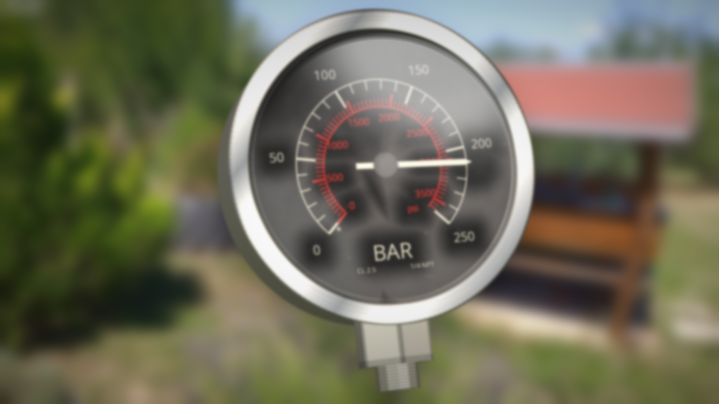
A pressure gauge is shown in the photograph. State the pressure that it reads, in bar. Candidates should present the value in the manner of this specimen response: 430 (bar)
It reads 210 (bar)
